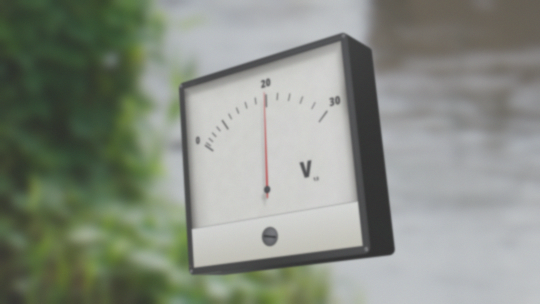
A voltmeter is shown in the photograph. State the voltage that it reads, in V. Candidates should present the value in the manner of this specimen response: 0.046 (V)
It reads 20 (V)
